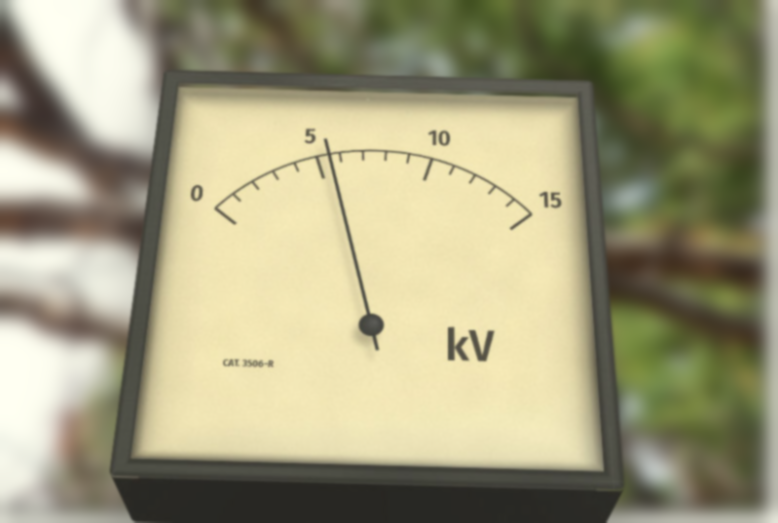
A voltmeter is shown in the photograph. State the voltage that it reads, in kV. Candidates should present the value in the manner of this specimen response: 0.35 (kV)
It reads 5.5 (kV)
